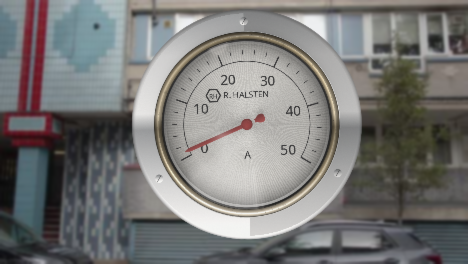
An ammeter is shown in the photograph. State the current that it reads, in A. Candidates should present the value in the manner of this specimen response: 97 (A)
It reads 1 (A)
